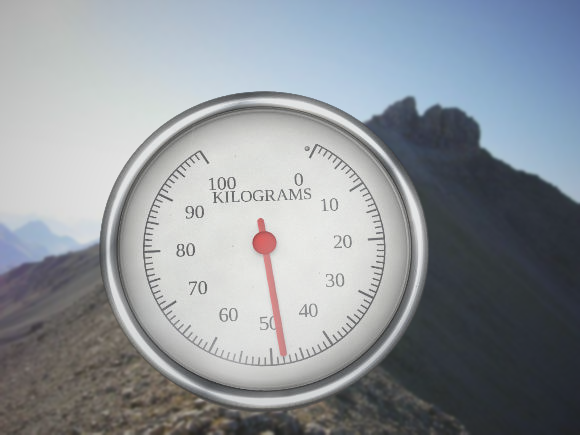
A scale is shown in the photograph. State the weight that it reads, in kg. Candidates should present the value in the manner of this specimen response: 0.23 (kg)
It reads 48 (kg)
